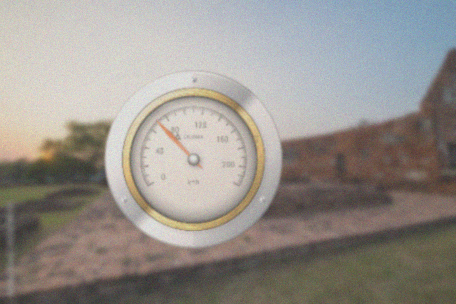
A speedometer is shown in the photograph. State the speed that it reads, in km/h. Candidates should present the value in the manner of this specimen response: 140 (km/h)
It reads 70 (km/h)
